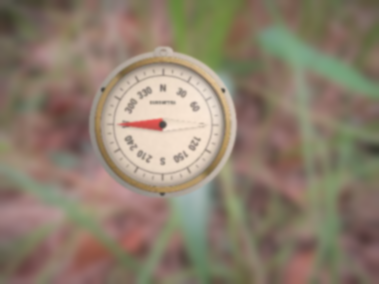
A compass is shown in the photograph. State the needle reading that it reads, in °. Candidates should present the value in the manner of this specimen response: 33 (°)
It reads 270 (°)
